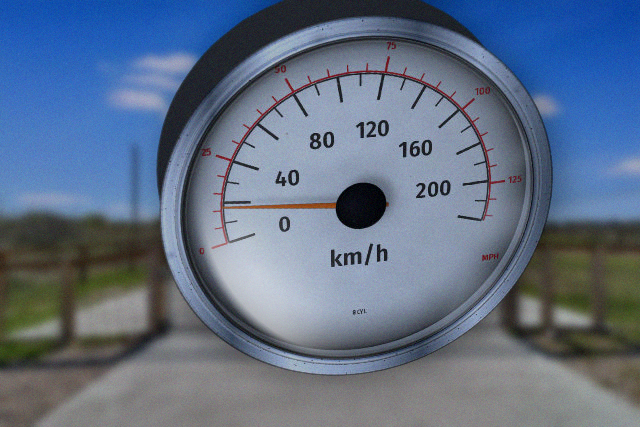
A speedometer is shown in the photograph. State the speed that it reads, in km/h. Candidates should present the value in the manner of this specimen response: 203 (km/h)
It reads 20 (km/h)
